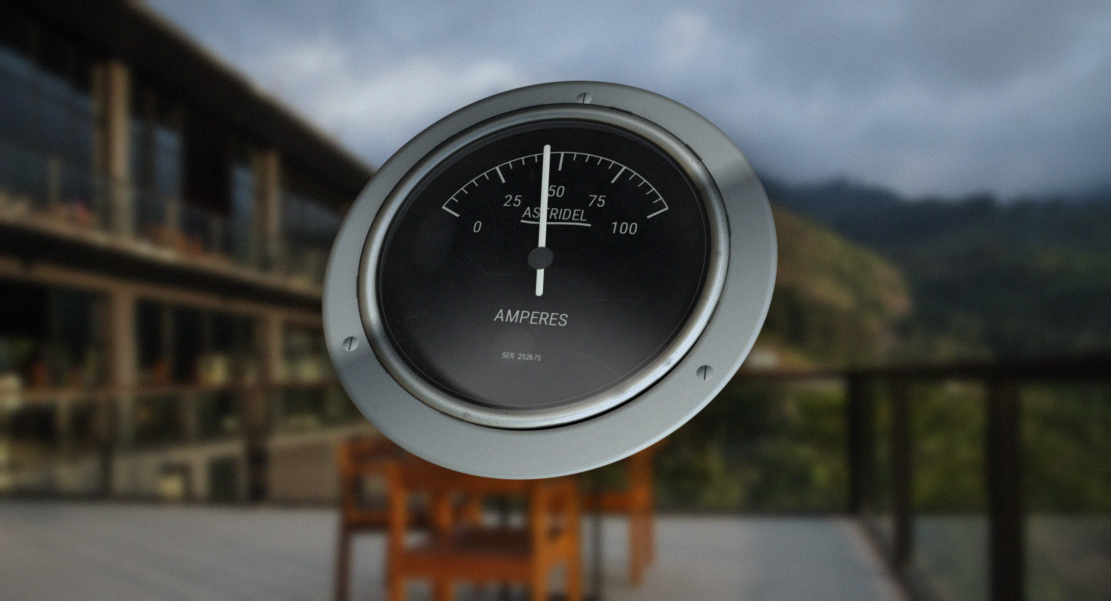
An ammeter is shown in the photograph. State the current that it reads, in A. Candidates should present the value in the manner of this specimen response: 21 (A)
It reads 45 (A)
